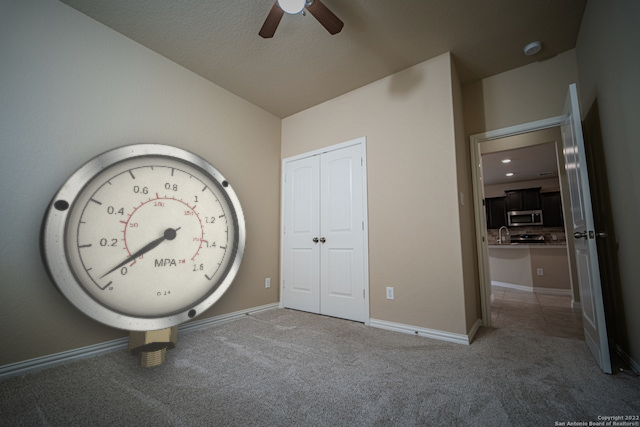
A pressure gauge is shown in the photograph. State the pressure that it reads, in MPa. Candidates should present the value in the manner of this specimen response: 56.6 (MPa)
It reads 0.05 (MPa)
